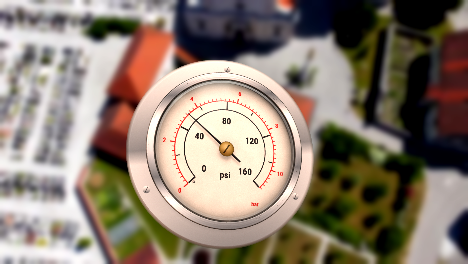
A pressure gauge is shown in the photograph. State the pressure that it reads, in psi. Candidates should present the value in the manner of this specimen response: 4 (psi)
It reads 50 (psi)
